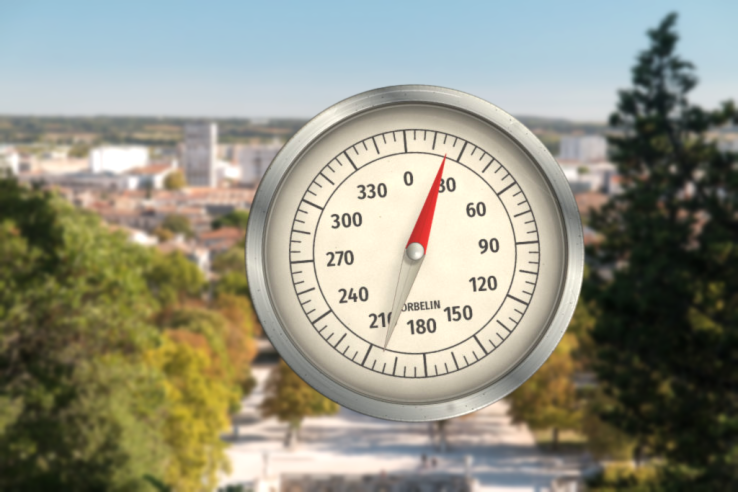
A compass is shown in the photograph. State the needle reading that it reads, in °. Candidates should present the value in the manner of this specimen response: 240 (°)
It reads 22.5 (°)
